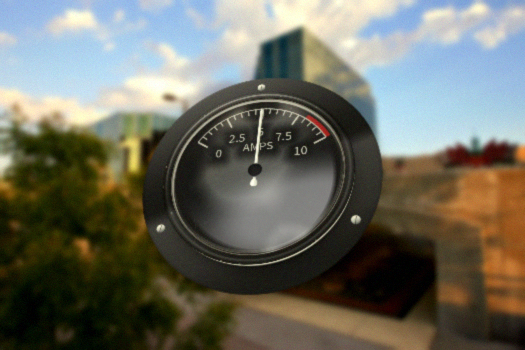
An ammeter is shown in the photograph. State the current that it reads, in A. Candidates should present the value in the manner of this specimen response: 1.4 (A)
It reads 5 (A)
